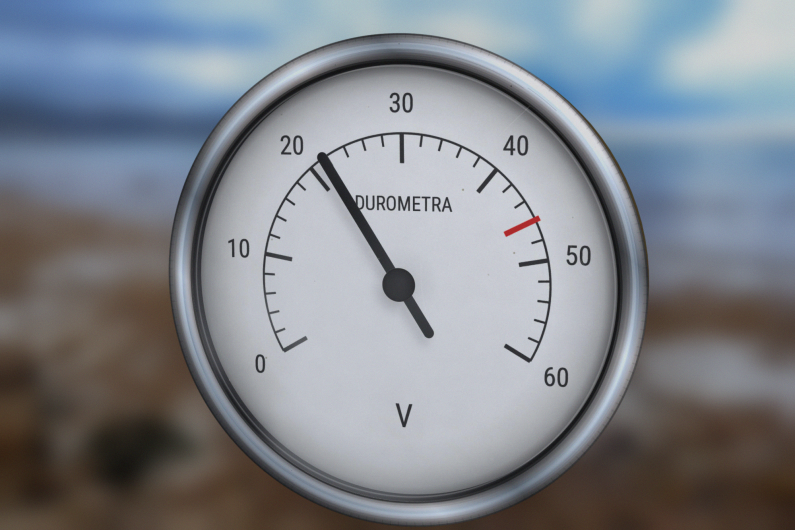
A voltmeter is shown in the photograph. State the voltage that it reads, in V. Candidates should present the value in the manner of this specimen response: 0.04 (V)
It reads 22 (V)
